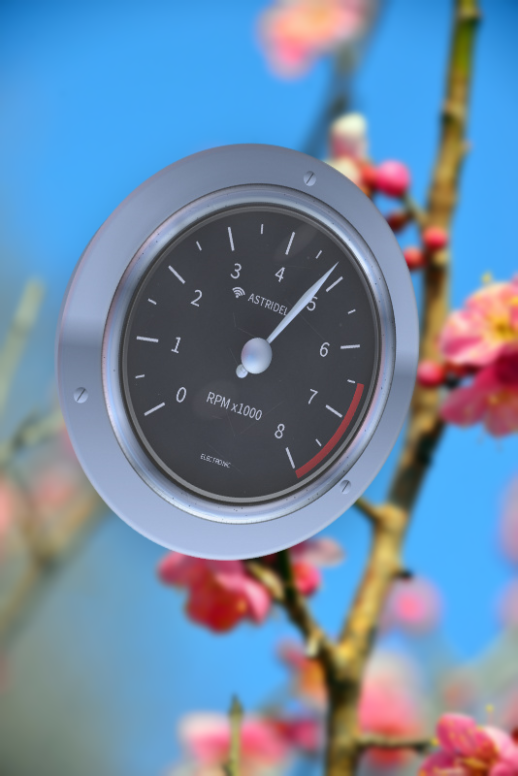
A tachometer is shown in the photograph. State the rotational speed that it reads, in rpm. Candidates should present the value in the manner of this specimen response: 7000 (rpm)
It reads 4750 (rpm)
